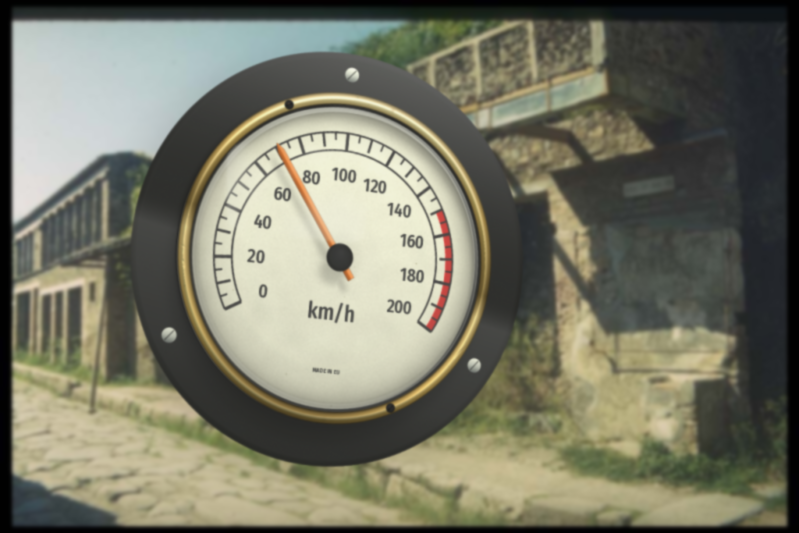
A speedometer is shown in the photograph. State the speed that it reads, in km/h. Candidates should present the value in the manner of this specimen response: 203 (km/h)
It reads 70 (km/h)
